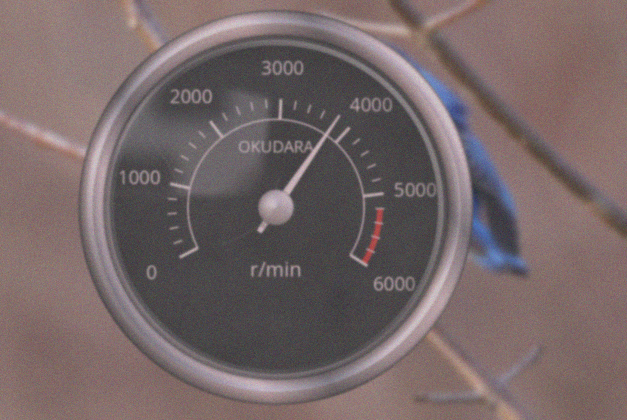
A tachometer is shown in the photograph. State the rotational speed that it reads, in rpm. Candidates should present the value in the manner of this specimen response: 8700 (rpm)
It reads 3800 (rpm)
